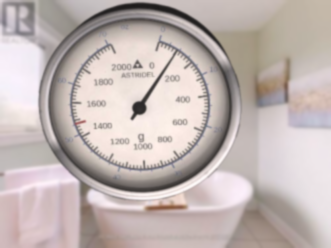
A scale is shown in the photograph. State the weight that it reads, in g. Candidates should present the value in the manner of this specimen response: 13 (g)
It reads 100 (g)
